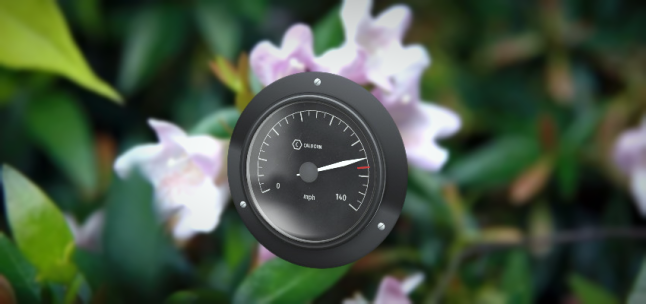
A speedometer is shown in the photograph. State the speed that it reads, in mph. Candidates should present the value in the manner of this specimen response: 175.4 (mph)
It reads 110 (mph)
